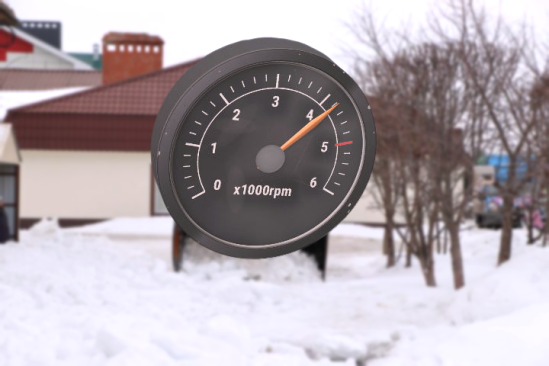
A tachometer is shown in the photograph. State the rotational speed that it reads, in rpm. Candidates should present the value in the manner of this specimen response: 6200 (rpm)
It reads 4200 (rpm)
